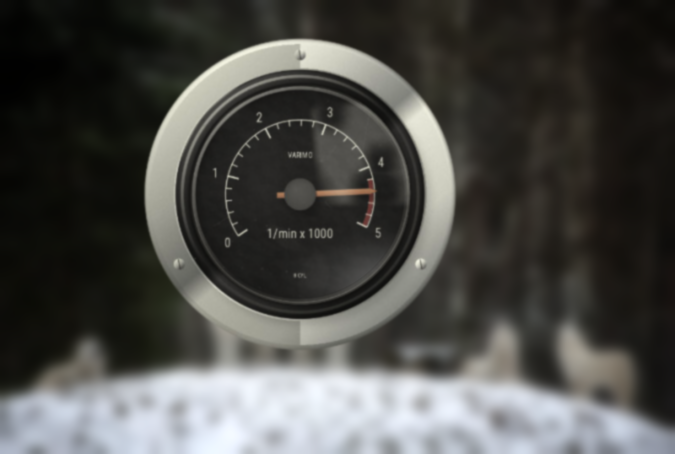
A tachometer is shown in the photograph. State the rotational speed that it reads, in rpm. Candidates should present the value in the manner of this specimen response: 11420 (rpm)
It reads 4400 (rpm)
